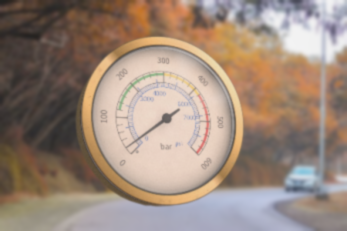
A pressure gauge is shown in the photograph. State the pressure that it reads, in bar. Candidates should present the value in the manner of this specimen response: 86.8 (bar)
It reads 20 (bar)
